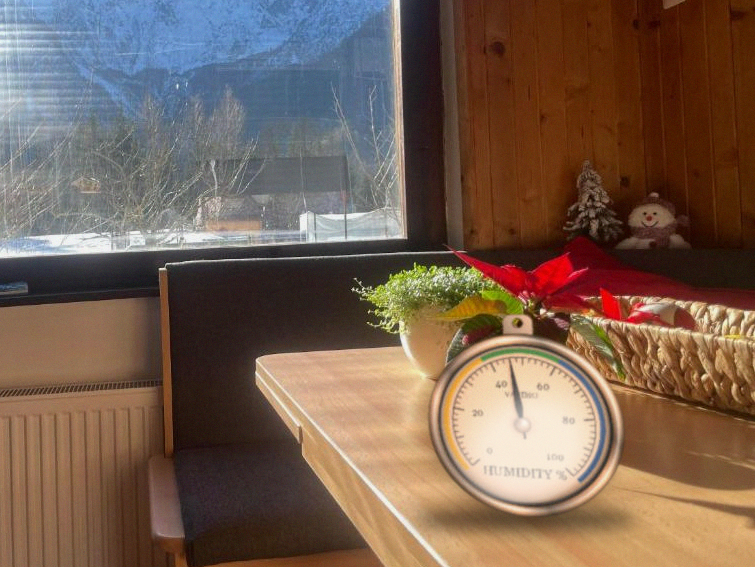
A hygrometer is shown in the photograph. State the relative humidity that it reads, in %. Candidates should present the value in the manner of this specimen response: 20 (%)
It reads 46 (%)
